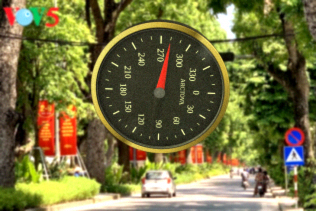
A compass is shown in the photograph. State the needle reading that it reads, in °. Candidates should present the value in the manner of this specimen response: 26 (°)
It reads 280 (°)
